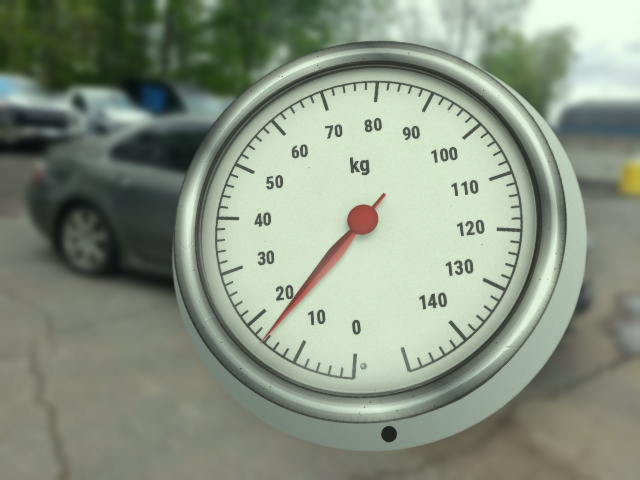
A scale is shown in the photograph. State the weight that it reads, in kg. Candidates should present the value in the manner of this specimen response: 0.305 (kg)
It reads 16 (kg)
